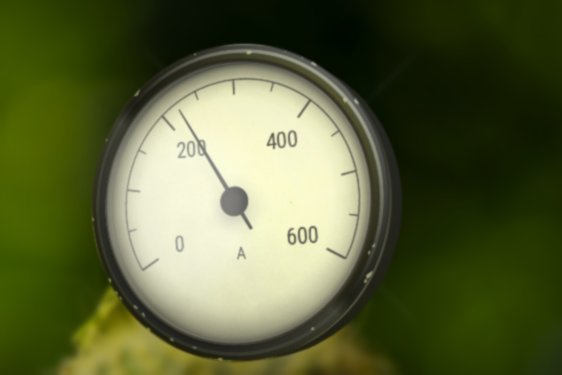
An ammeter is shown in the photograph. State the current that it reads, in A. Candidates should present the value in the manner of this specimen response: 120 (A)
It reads 225 (A)
